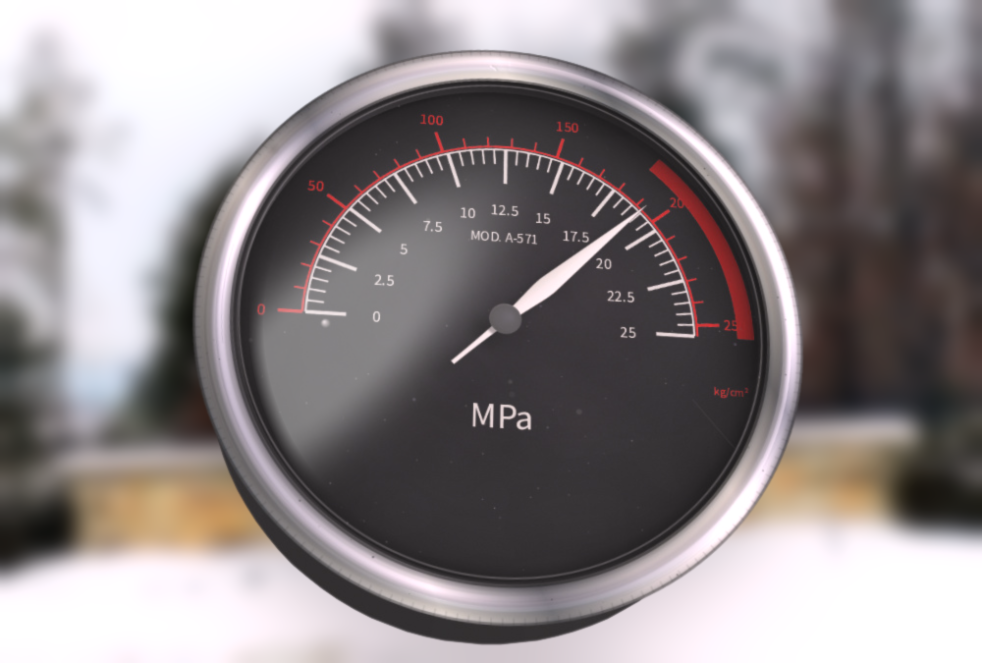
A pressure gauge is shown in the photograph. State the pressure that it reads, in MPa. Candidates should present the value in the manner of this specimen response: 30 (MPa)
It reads 19 (MPa)
